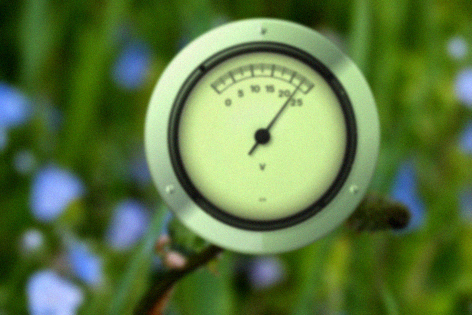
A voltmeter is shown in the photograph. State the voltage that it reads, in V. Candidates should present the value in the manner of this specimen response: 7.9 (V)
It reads 22.5 (V)
